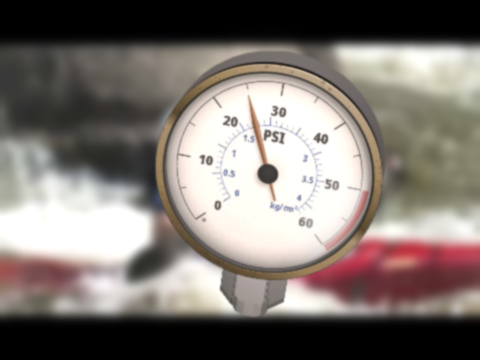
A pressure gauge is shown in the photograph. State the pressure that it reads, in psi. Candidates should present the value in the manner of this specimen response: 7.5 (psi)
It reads 25 (psi)
